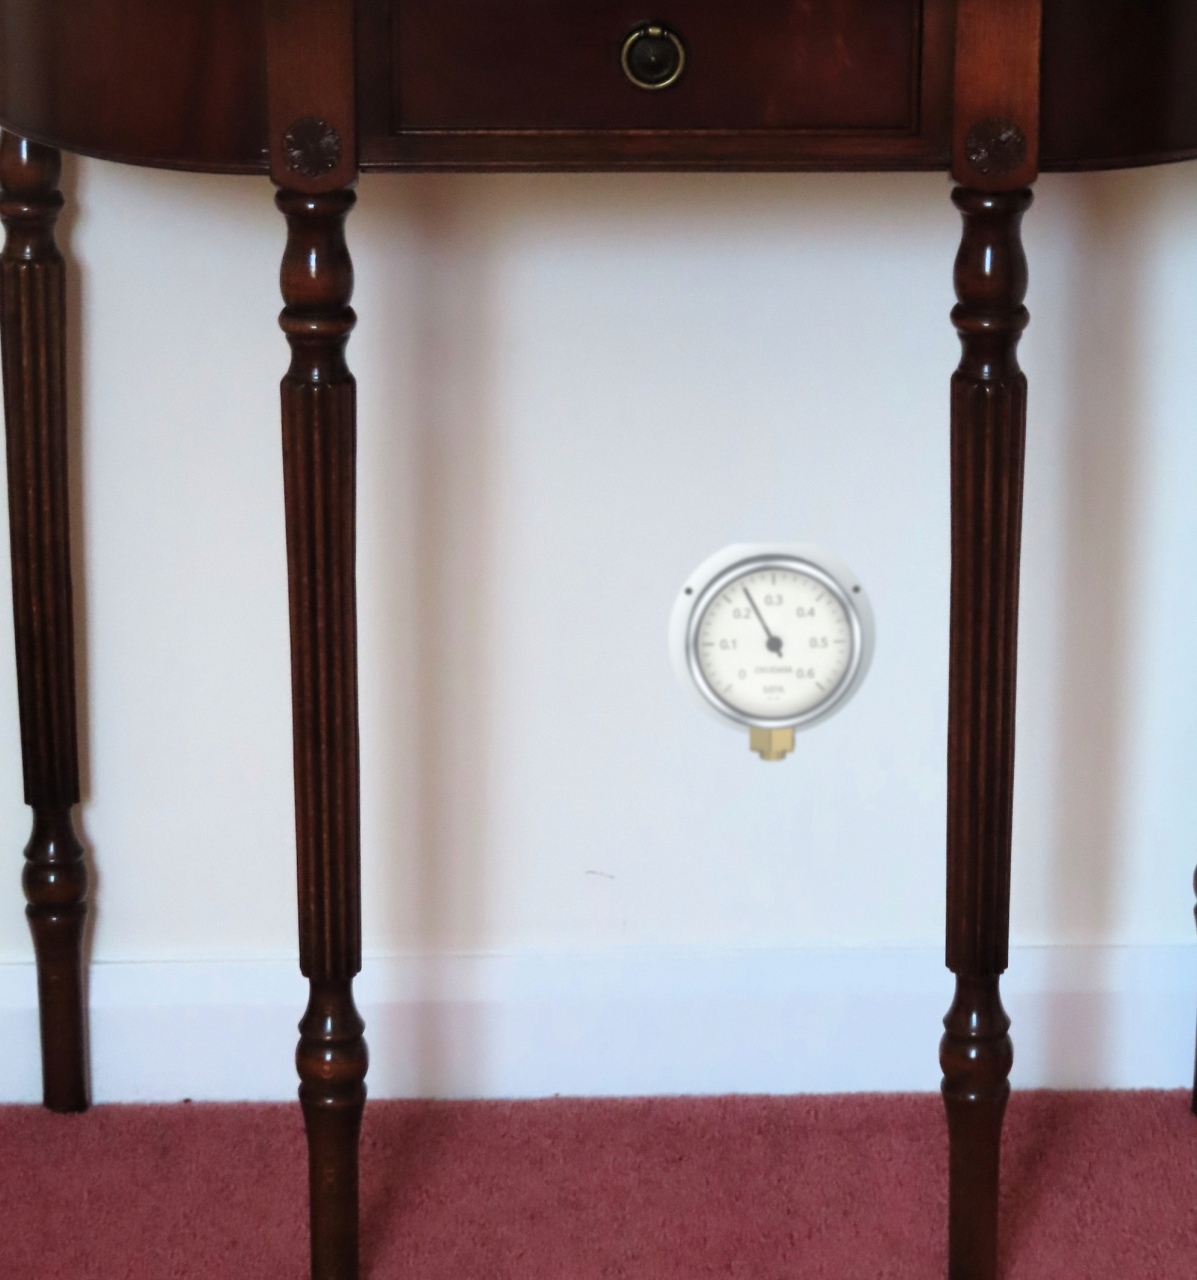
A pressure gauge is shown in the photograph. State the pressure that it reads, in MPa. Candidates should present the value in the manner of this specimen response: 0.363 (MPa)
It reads 0.24 (MPa)
